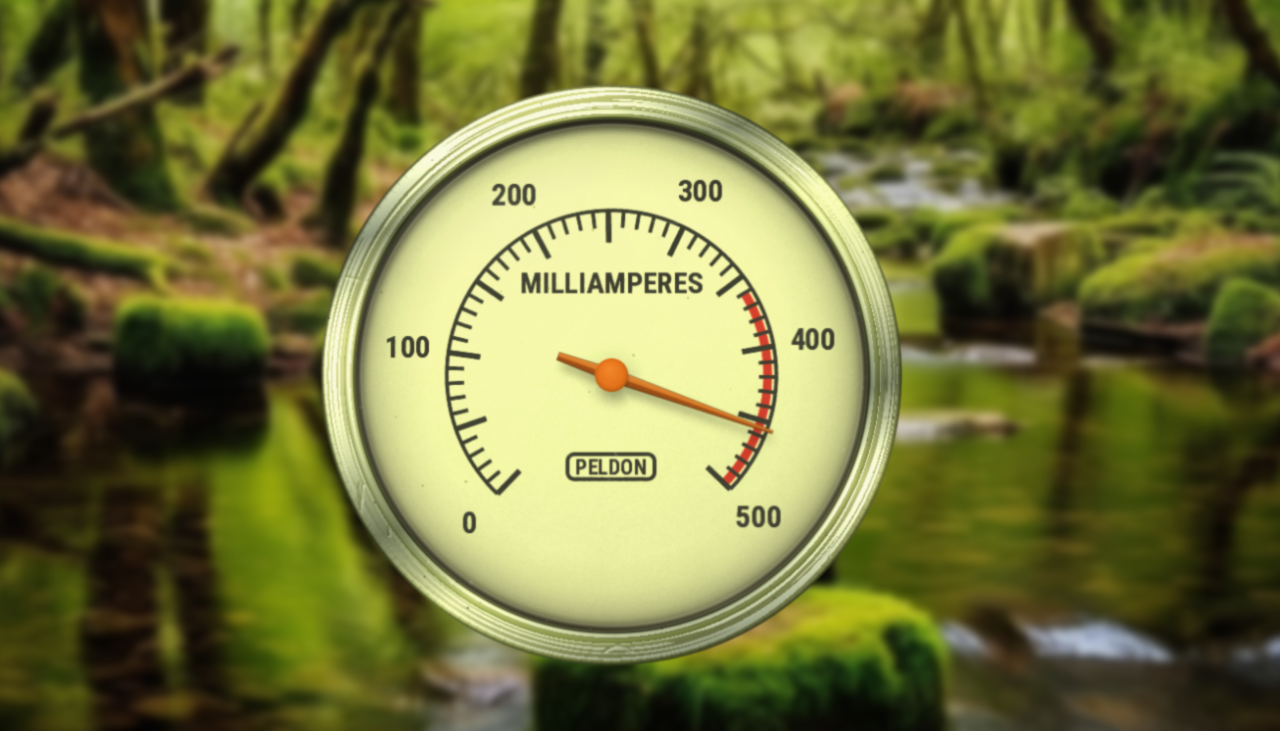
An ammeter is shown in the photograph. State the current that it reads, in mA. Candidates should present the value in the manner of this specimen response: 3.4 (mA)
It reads 455 (mA)
